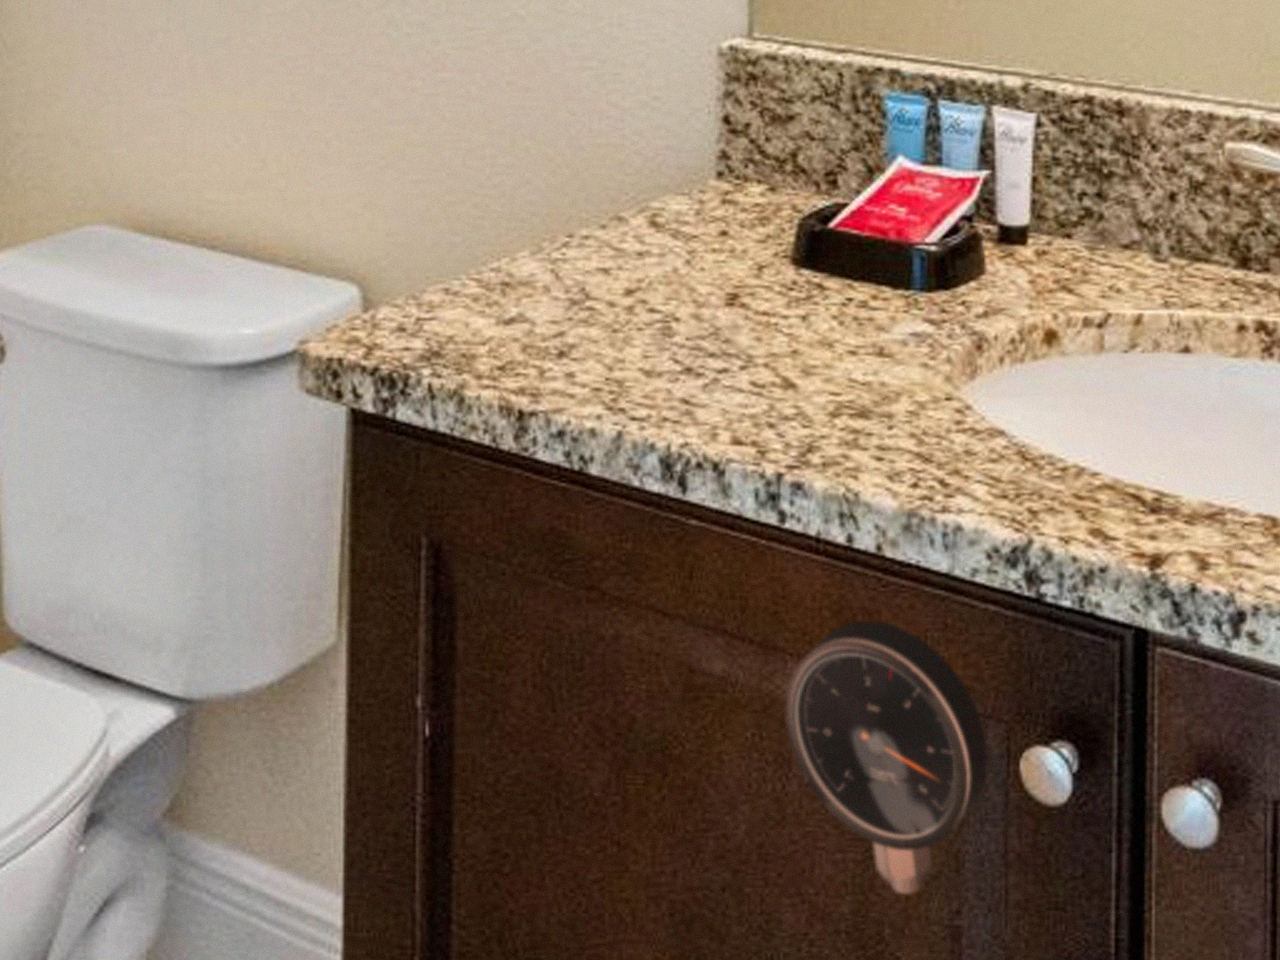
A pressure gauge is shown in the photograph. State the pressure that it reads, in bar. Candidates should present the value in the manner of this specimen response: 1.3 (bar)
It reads 4.5 (bar)
